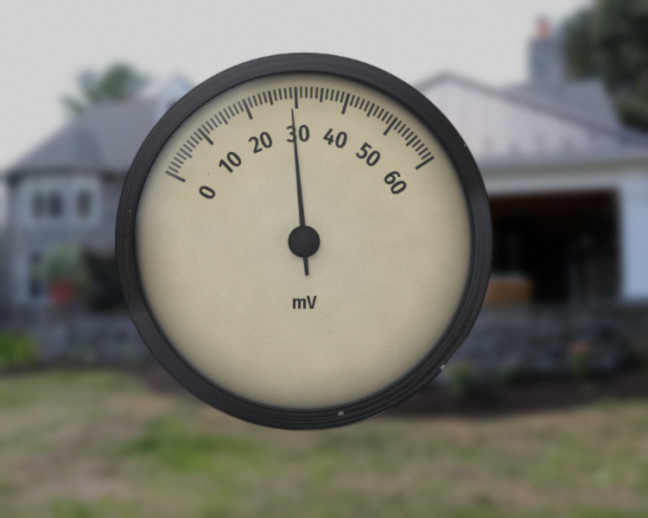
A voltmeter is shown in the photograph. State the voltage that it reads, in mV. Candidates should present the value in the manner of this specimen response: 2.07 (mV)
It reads 29 (mV)
